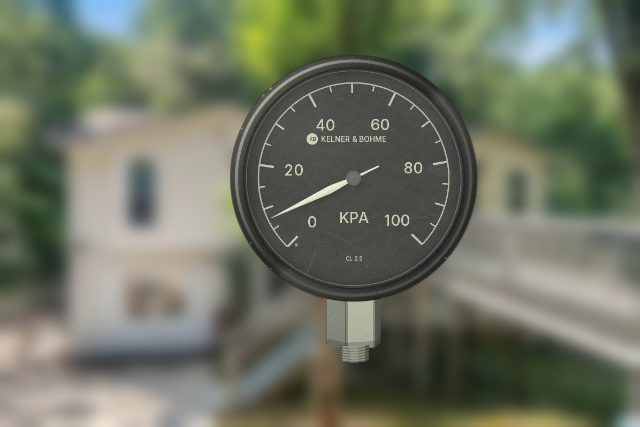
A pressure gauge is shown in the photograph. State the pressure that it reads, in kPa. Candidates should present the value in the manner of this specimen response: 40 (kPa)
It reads 7.5 (kPa)
